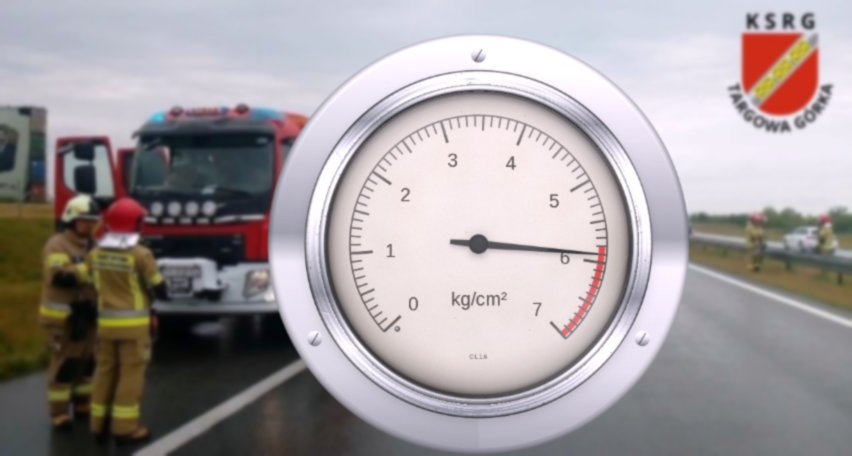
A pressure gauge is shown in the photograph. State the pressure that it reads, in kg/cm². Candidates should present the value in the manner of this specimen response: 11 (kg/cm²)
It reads 5.9 (kg/cm²)
